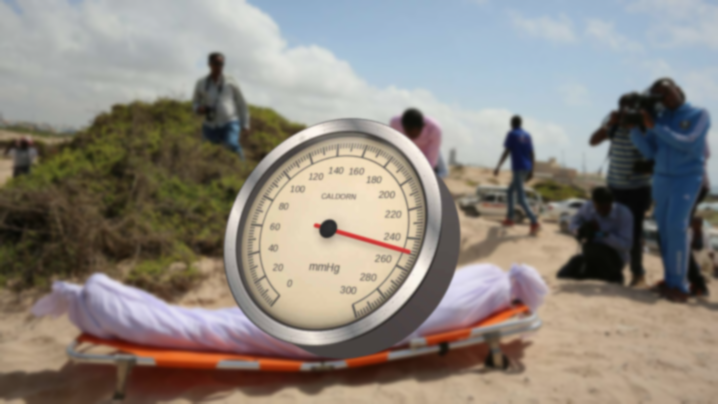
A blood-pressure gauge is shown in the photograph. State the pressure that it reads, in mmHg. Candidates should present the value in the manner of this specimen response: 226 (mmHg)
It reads 250 (mmHg)
